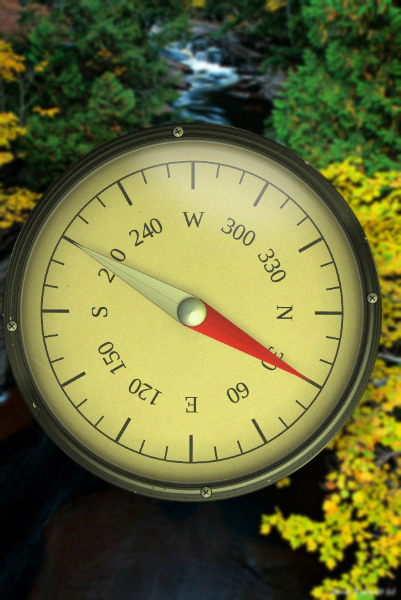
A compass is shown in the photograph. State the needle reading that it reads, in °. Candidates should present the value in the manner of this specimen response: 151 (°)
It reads 30 (°)
